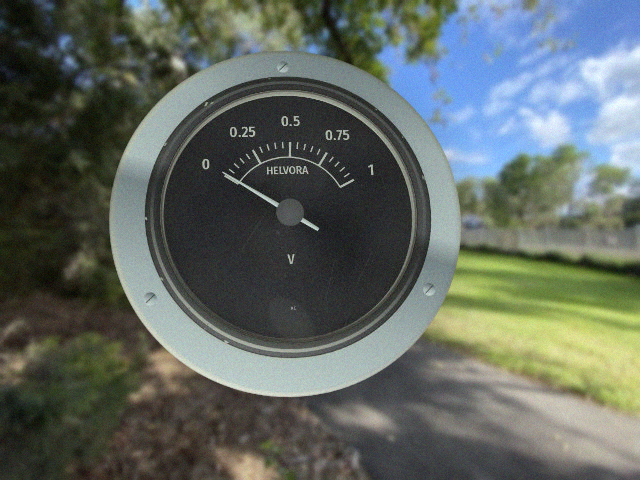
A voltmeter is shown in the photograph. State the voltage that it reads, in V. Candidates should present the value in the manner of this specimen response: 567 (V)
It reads 0 (V)
